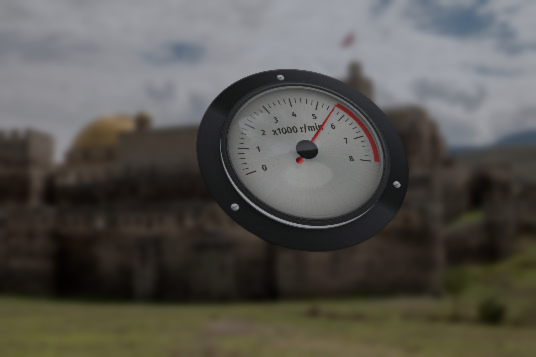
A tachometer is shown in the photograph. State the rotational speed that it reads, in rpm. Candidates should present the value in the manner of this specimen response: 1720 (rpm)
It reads 5600 (rpm)
